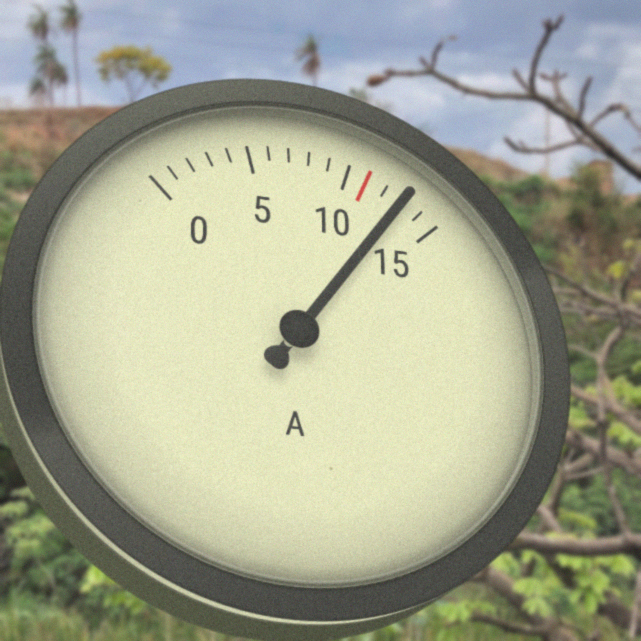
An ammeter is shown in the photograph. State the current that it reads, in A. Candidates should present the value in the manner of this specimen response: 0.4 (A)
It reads 13 (A)
